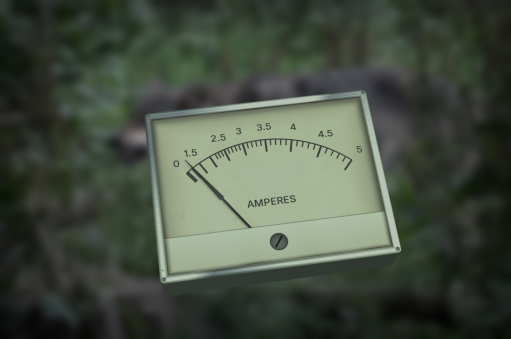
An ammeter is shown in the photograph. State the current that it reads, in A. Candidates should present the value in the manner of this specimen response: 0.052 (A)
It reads 1 (A)
